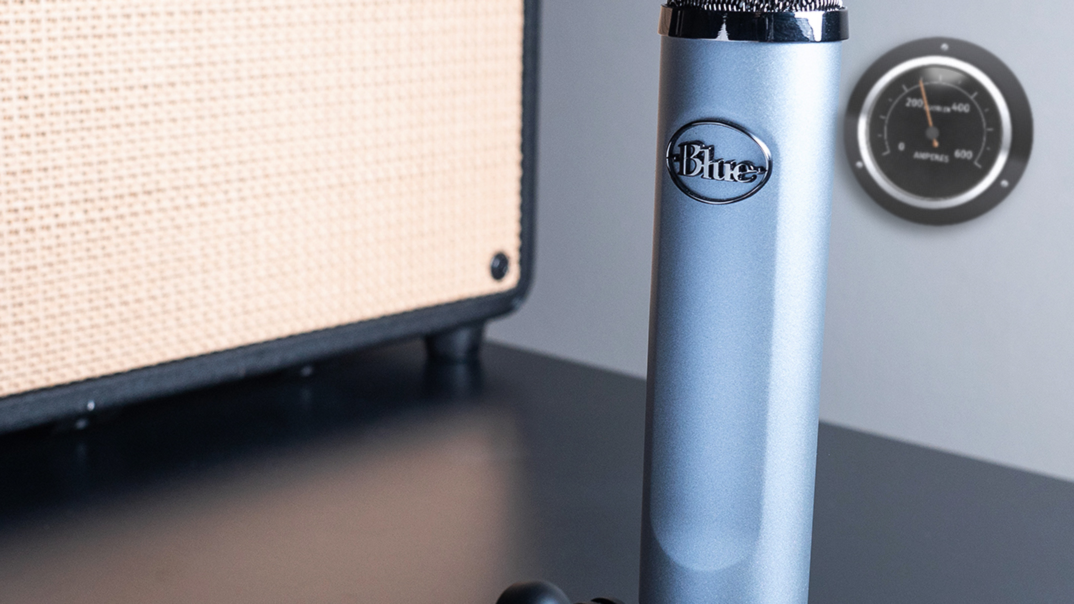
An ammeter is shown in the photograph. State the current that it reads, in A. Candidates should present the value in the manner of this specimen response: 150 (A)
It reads 250 (A)
